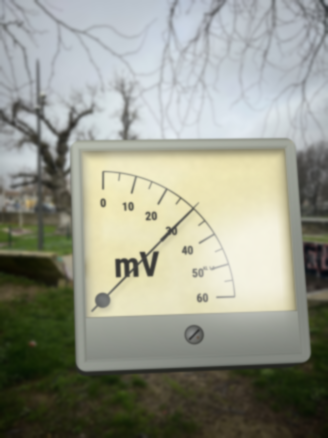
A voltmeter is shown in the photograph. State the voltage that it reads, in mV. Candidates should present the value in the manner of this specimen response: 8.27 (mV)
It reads 30 (mV)
